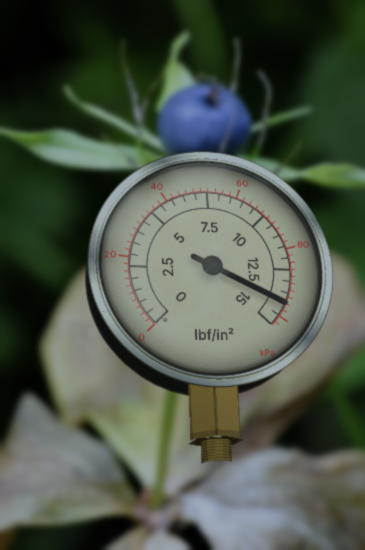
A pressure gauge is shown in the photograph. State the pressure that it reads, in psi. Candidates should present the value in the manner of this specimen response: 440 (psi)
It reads 14 (psi)
